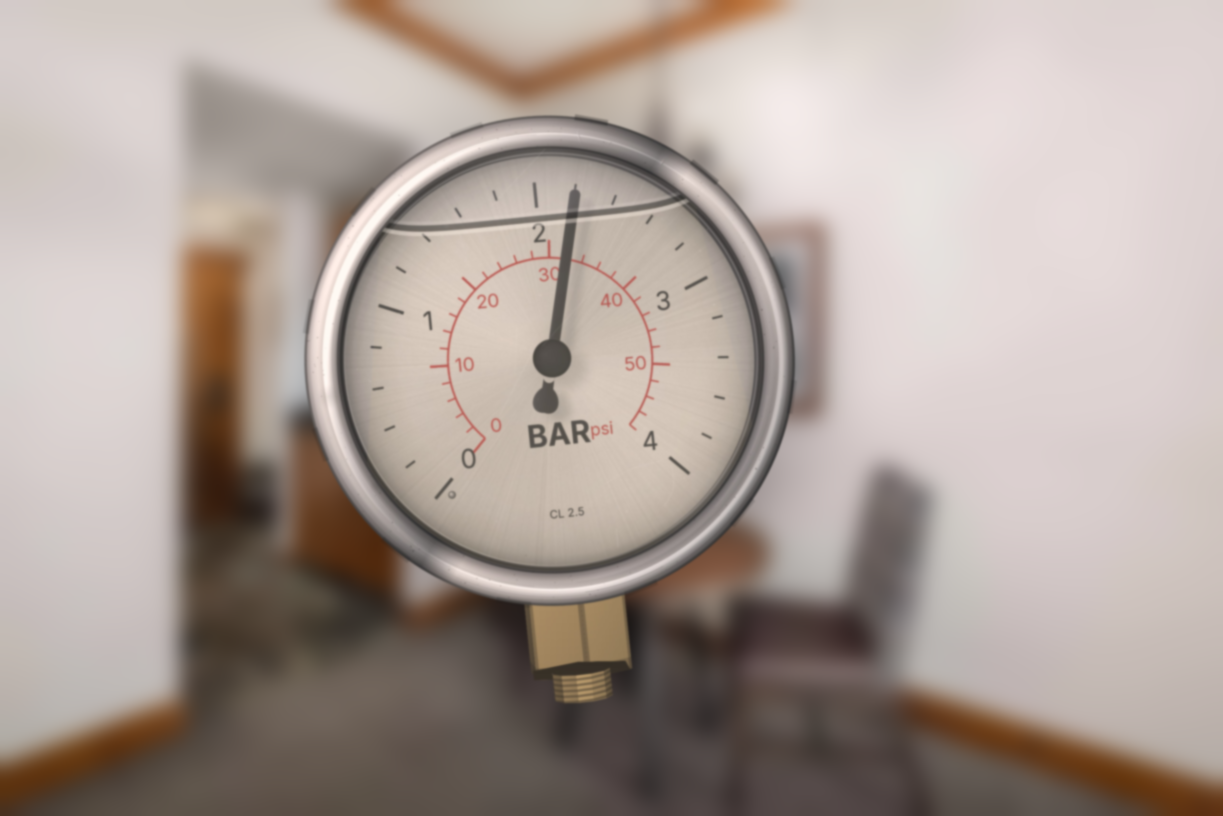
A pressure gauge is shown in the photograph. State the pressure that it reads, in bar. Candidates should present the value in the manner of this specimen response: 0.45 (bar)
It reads 2.2 (bar)
